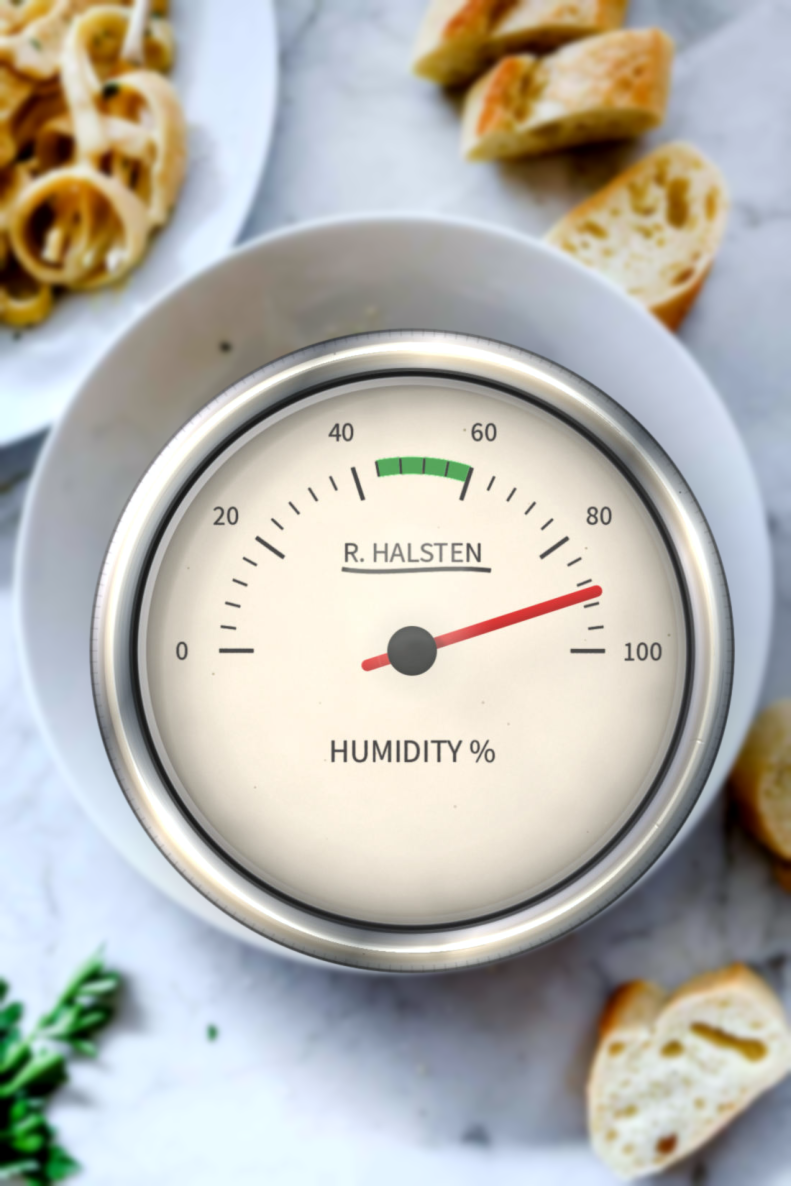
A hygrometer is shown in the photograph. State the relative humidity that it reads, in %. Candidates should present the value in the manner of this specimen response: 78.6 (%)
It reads 90 (%)
